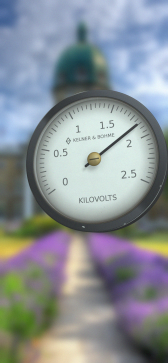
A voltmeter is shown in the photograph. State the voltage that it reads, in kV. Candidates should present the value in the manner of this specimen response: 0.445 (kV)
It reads 1.85 (kV)
